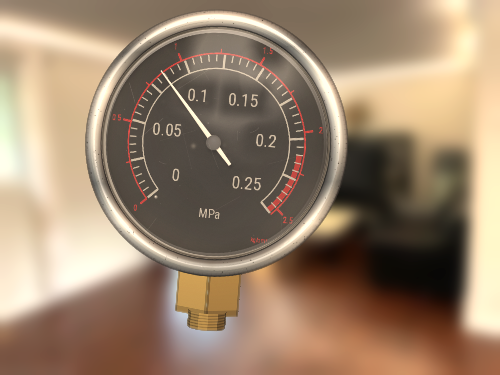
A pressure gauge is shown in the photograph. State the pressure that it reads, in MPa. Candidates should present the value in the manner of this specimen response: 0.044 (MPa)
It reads 0.085 (MPa)
